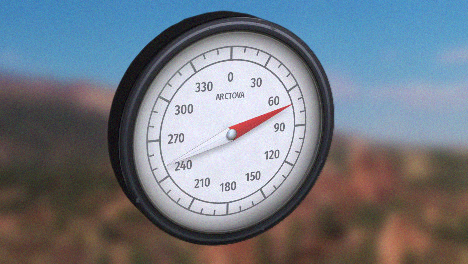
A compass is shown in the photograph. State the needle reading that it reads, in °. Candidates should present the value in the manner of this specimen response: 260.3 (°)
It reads 70 (°)
